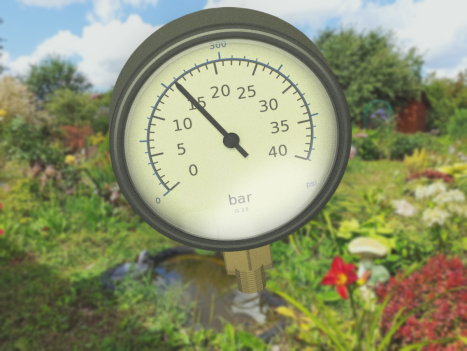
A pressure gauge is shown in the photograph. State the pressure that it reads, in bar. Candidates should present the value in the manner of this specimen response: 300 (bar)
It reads 15 (bar)
